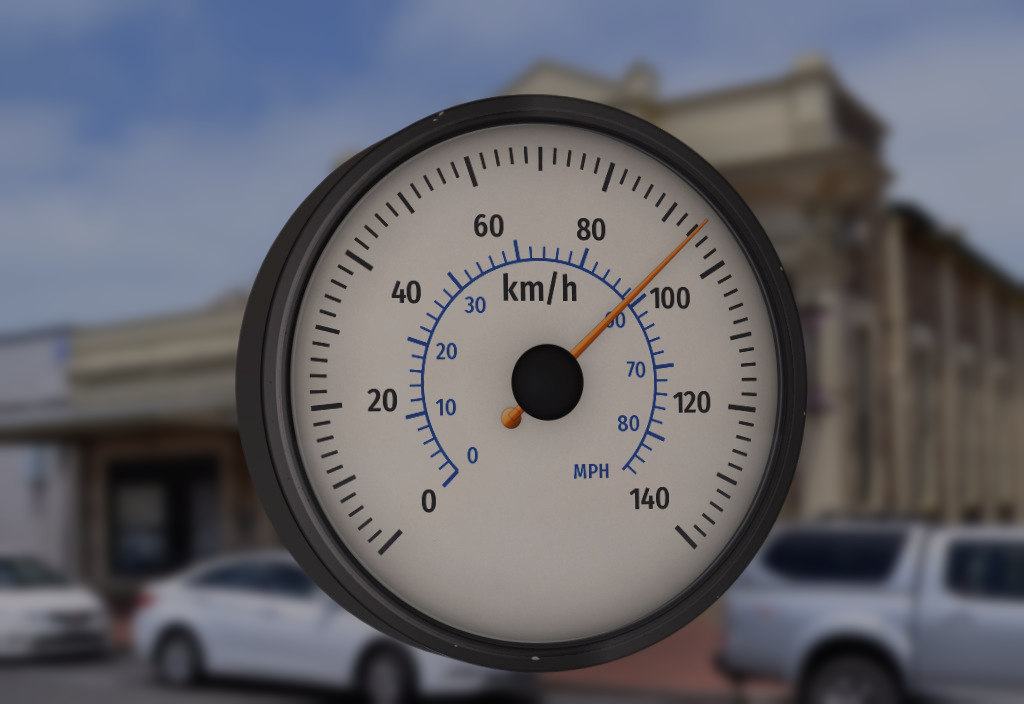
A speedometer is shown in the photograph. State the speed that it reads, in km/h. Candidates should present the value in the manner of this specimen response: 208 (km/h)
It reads 94 (km/h)
